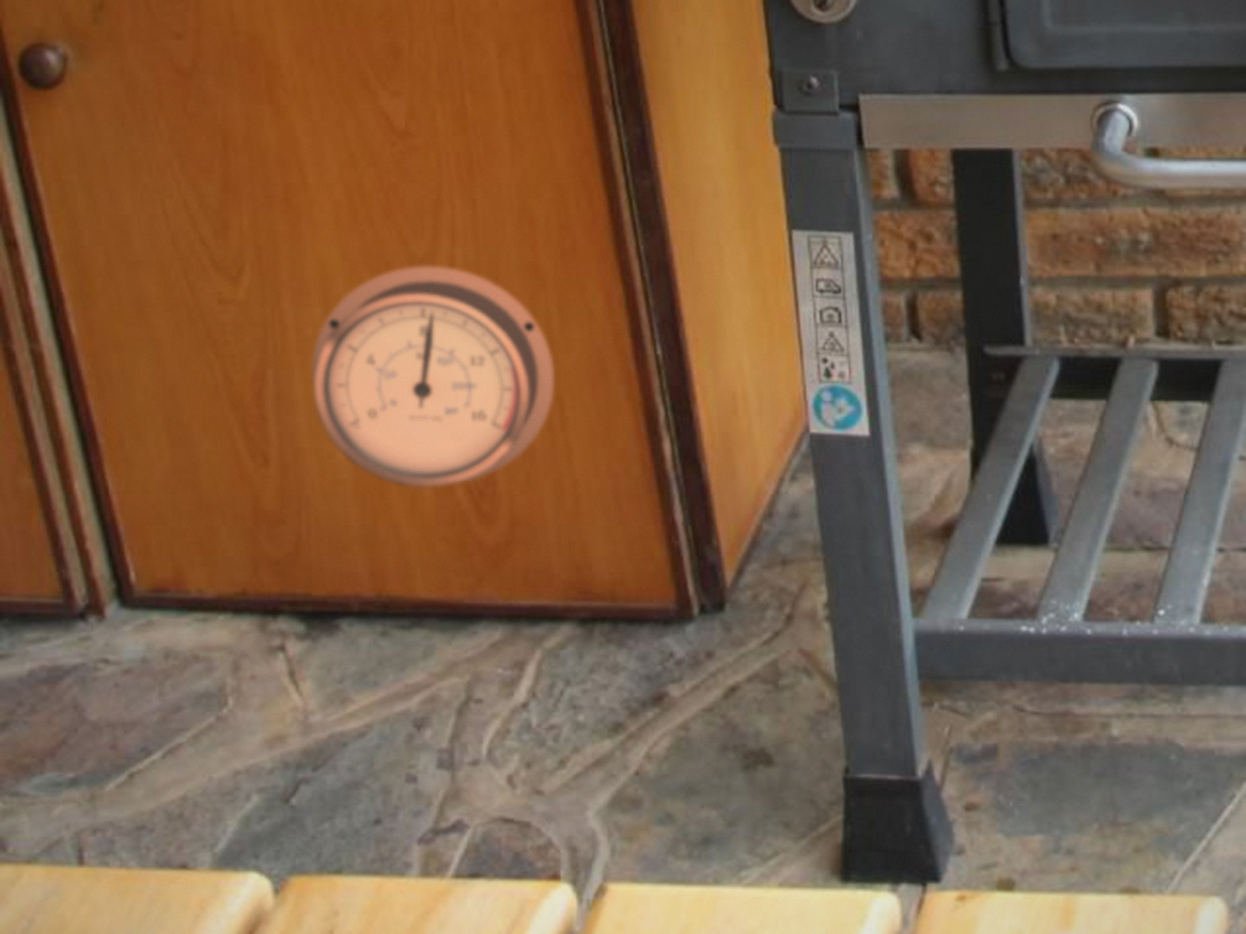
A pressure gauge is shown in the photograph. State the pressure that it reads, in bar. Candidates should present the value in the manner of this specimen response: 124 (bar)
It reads 8.5 (bar)
